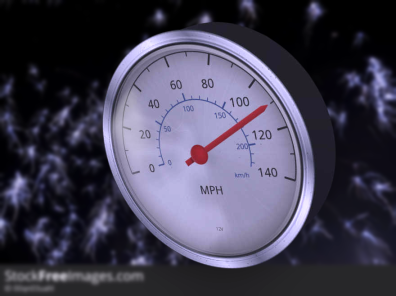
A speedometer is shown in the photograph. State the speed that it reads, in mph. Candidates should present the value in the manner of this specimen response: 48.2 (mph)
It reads 110 (mph)
